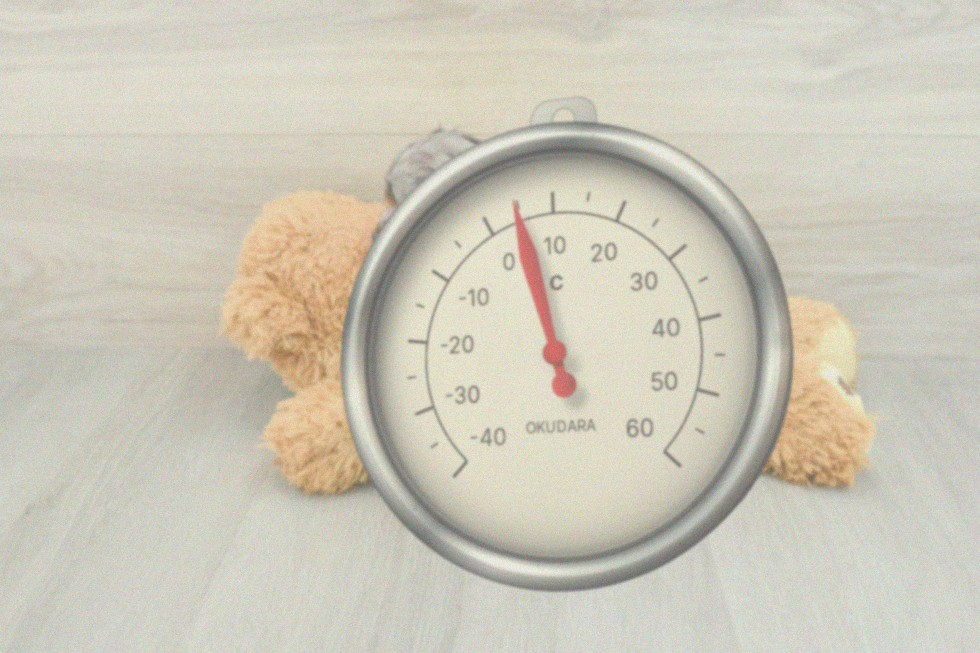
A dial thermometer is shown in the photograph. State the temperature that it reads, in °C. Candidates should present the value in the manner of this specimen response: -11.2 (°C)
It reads 5 (°C)
